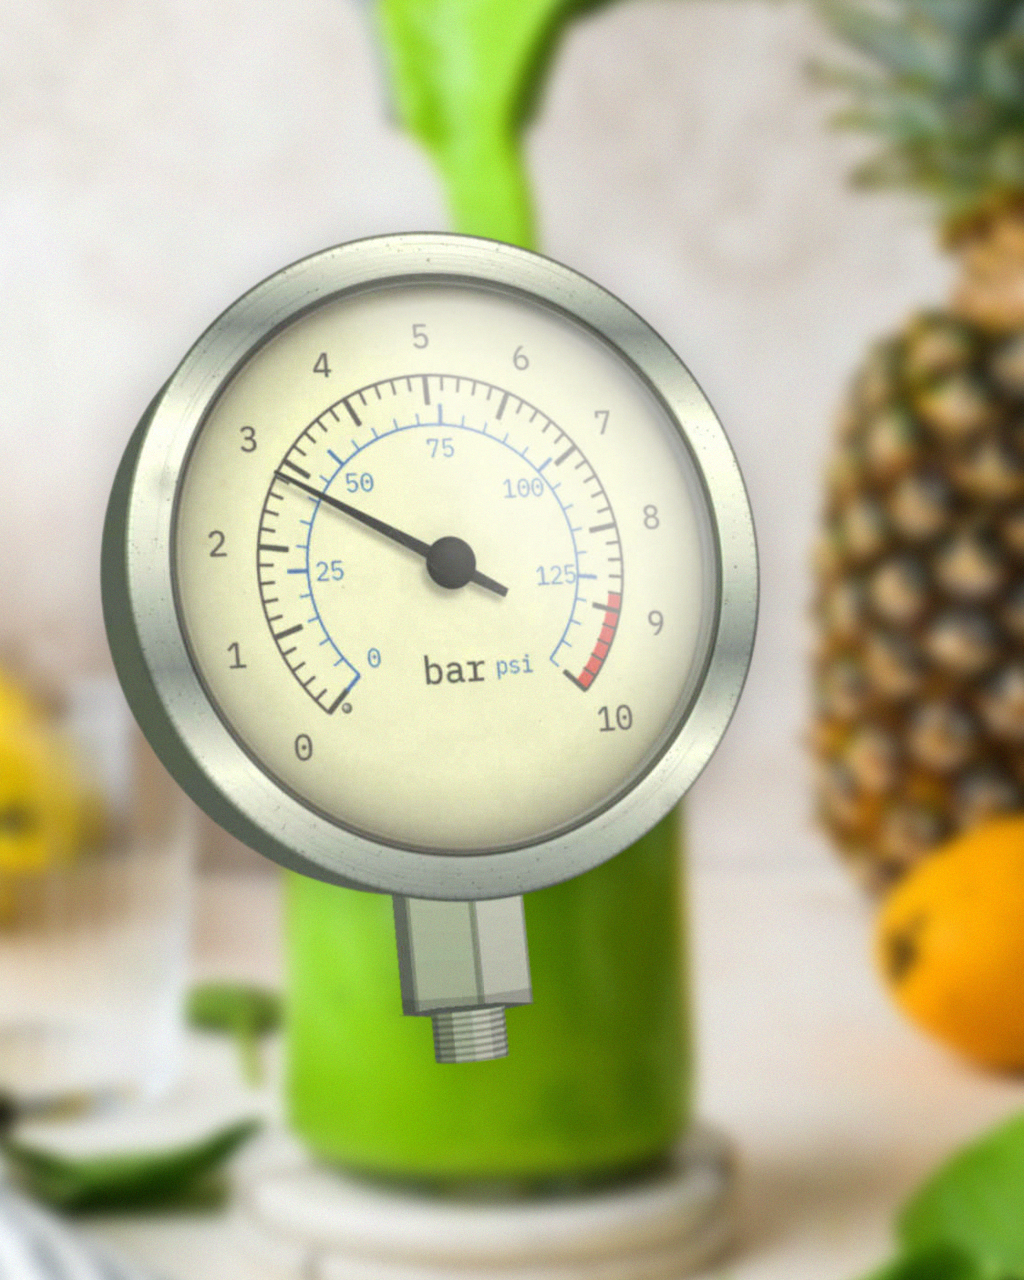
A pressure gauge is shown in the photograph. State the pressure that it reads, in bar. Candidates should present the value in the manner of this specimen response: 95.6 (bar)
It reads 2.8 (bar)
